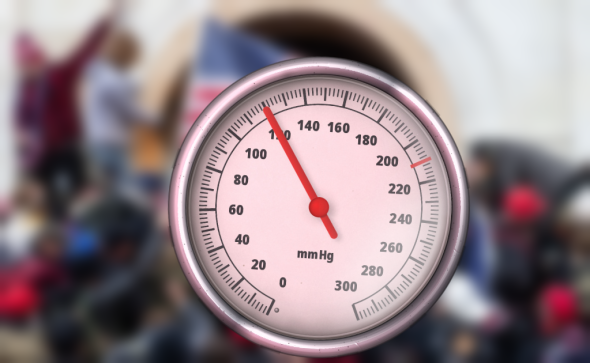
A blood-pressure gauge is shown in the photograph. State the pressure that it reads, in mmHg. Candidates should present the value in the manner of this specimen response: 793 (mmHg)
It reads 120 (mmHg)
